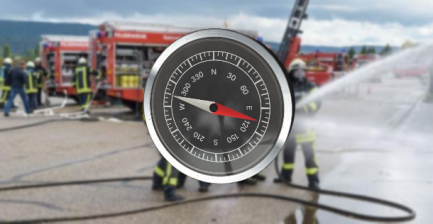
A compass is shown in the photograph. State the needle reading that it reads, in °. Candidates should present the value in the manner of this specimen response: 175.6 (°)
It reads 105 (°)
